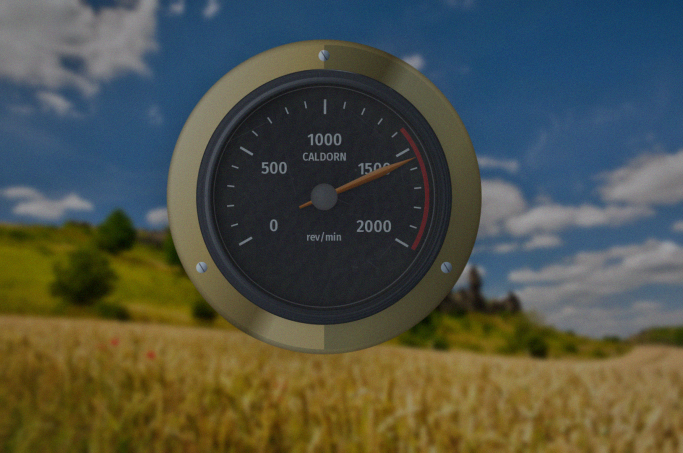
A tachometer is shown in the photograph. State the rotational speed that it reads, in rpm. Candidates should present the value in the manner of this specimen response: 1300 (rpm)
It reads 1550 (rpm)
